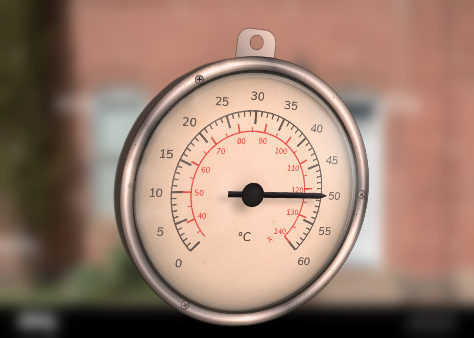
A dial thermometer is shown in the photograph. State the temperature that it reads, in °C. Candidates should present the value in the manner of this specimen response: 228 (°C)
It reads 50 (°C)
